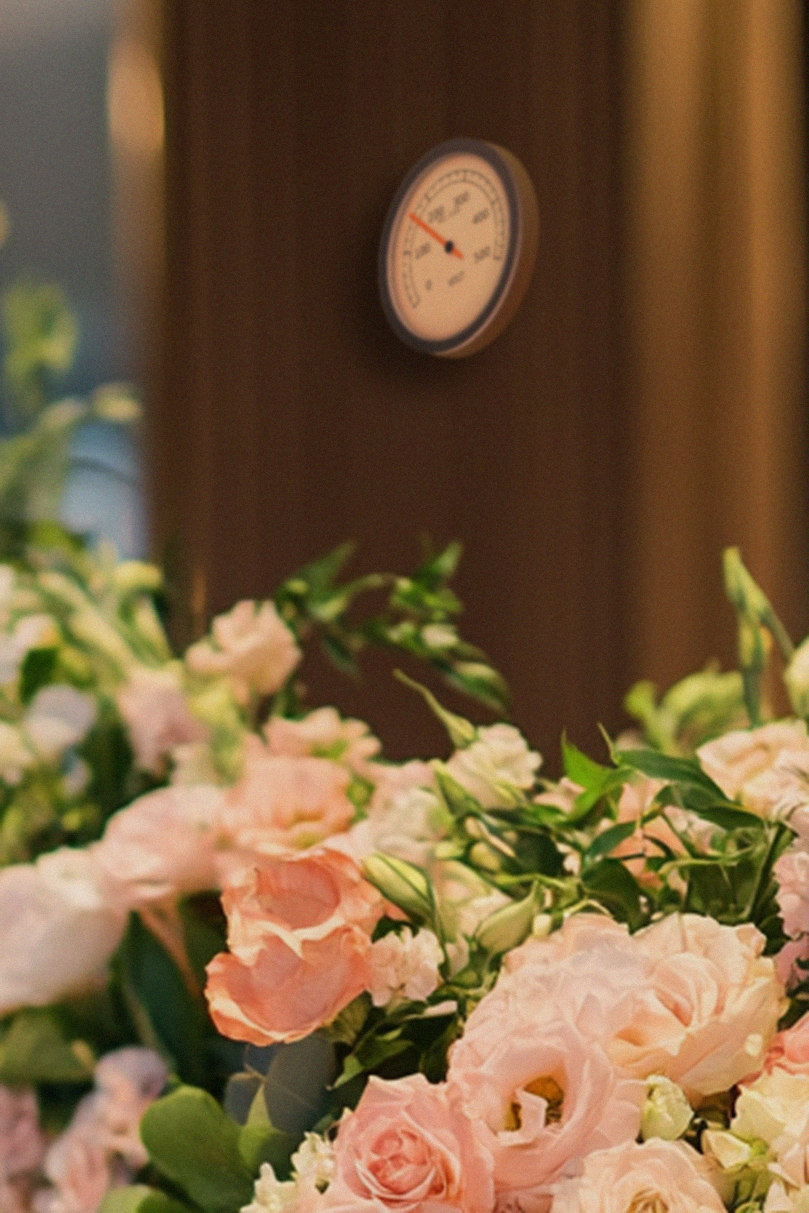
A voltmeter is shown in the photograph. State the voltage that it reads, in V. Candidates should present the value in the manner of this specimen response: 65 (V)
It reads 160 (V)
